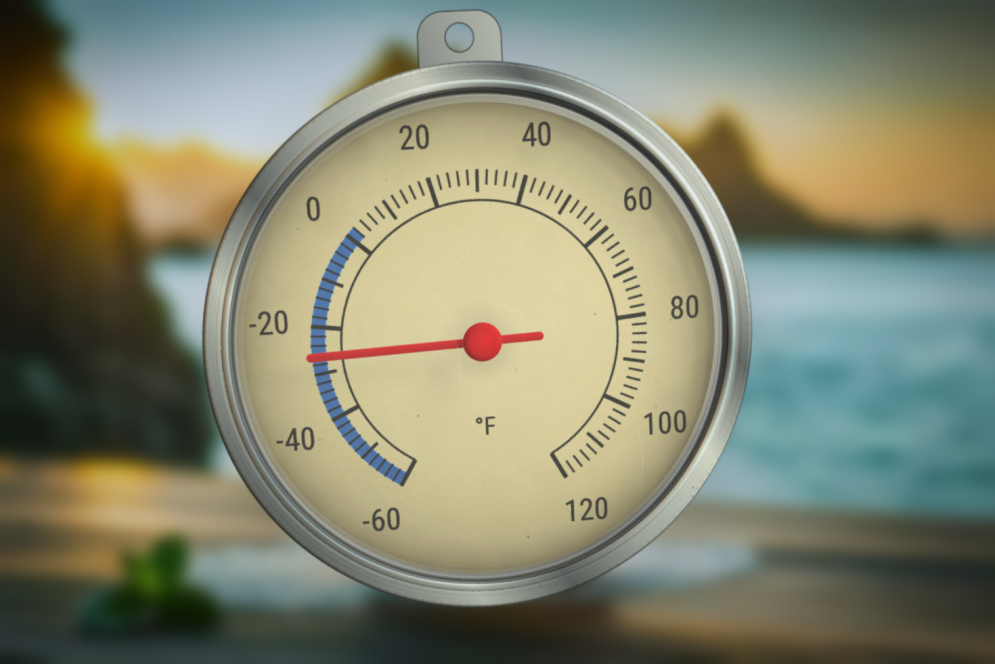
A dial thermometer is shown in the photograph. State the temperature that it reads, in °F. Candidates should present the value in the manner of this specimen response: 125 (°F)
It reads -26 (°F)
